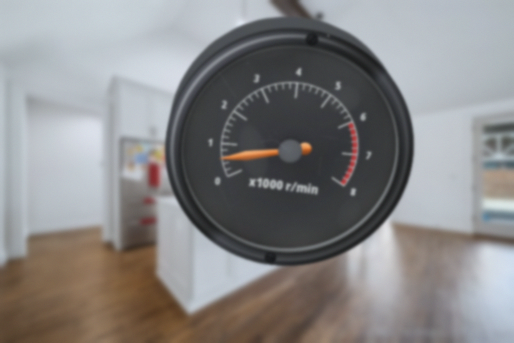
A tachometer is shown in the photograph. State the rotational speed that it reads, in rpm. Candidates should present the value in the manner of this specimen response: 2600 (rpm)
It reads 600 (rpm)
